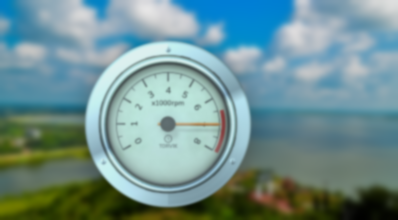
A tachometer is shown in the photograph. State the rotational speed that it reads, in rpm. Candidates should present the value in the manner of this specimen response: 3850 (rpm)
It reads 7000 (rpm)
